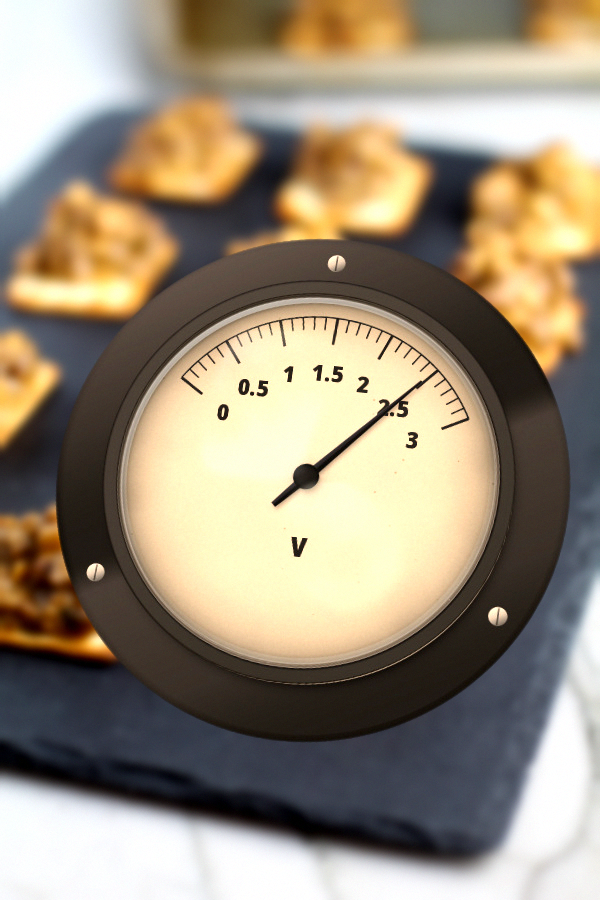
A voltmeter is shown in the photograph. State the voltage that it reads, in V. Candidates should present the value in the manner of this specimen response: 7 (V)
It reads 2.5 (V)
